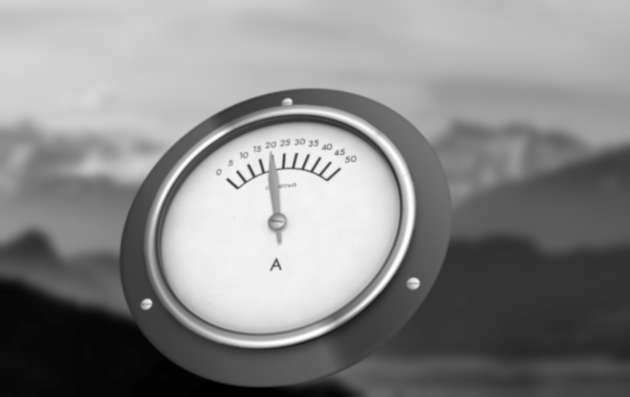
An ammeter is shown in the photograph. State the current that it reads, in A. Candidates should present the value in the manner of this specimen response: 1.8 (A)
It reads 20 (A)
